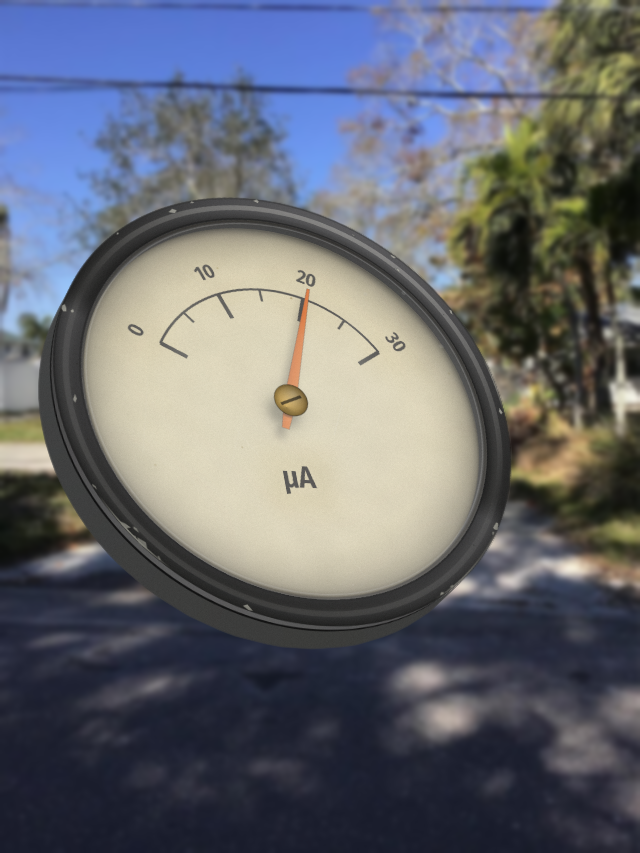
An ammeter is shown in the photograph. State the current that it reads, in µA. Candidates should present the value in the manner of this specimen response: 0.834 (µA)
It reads 20 (µA)
